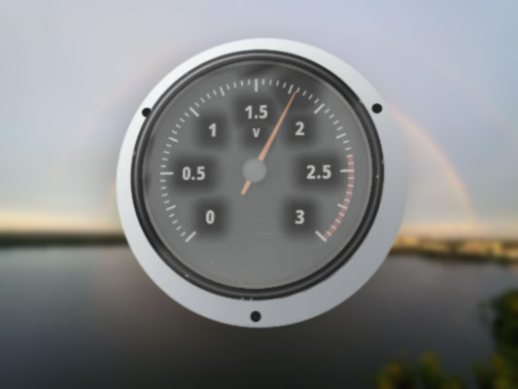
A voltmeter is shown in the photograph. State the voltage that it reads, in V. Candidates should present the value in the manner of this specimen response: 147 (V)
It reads 1.8 (V)
